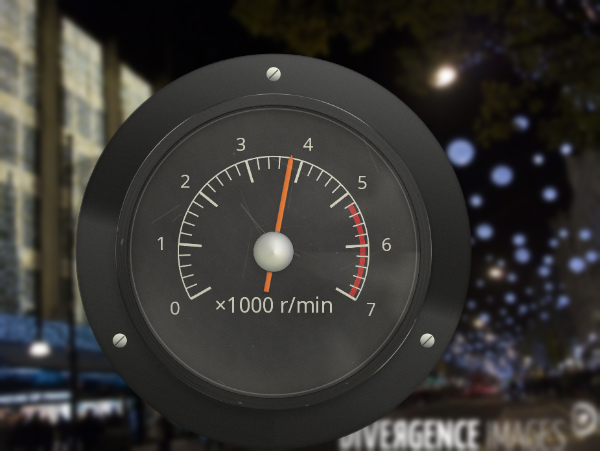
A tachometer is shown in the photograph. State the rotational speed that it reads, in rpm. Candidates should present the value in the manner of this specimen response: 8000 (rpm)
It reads 3800 (rpm)
